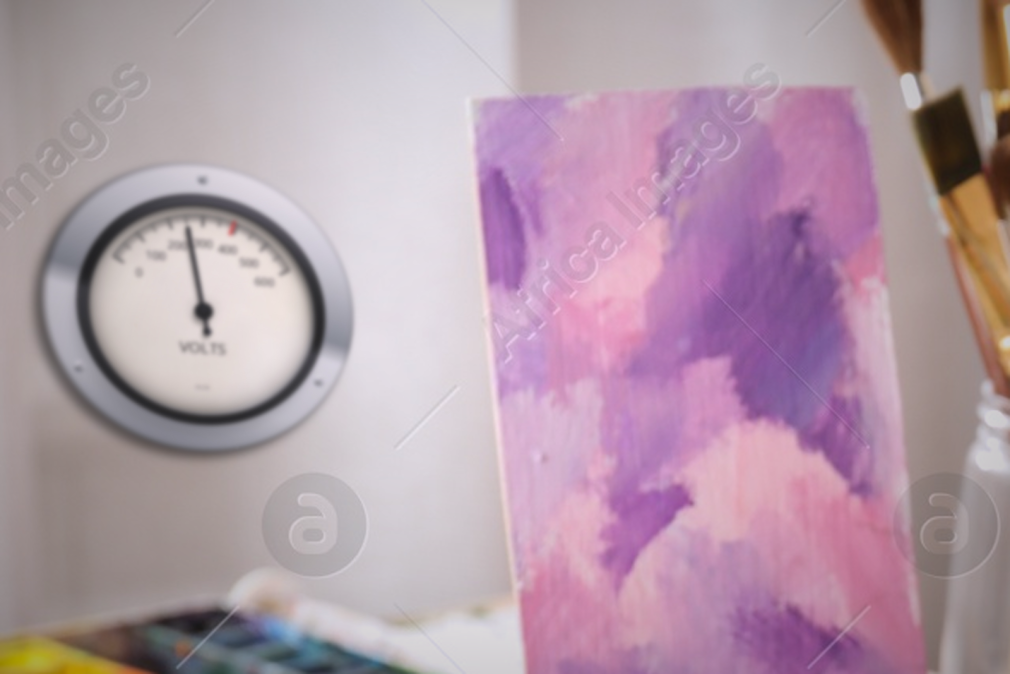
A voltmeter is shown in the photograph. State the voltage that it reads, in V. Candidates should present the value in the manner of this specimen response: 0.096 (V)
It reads 250 (V)
